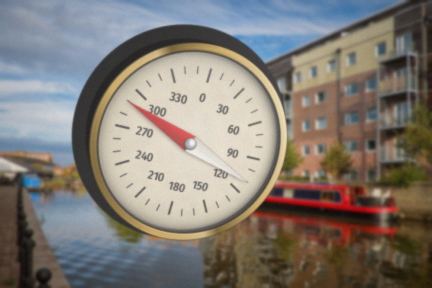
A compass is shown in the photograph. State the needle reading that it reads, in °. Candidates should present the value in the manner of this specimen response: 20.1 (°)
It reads 290 (°)
